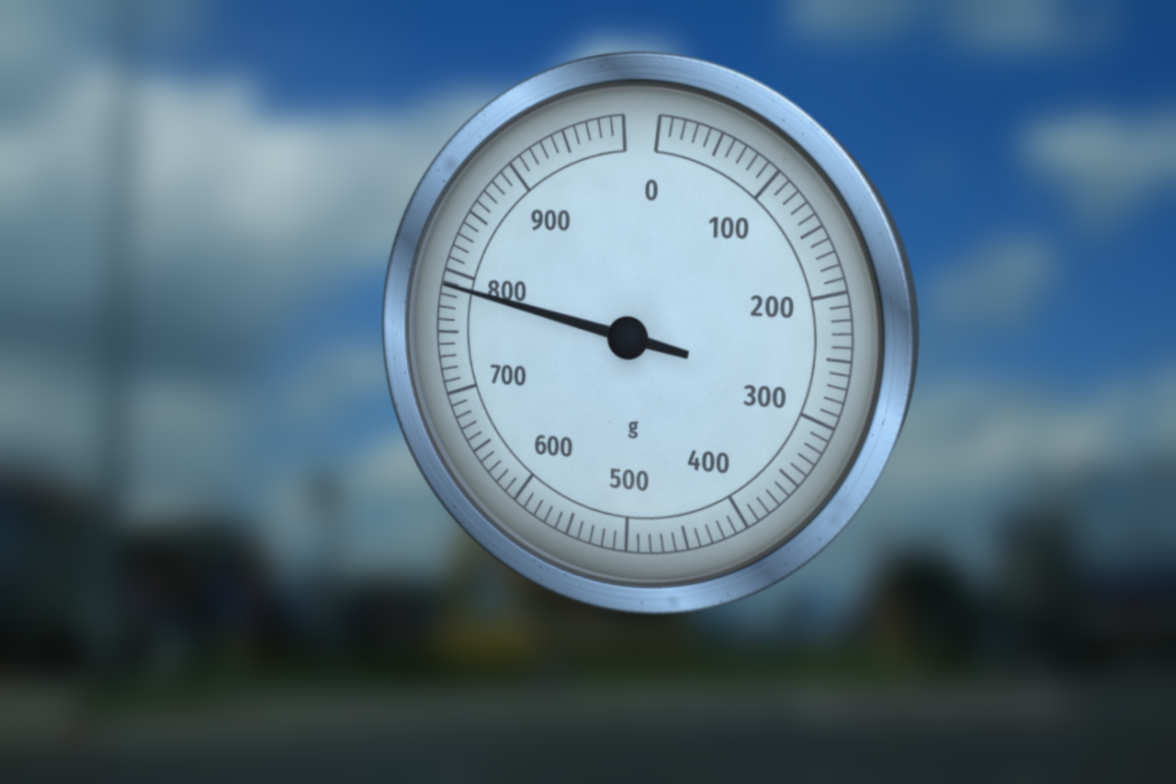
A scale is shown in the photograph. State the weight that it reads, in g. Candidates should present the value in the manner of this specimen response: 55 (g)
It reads 790 (g)
